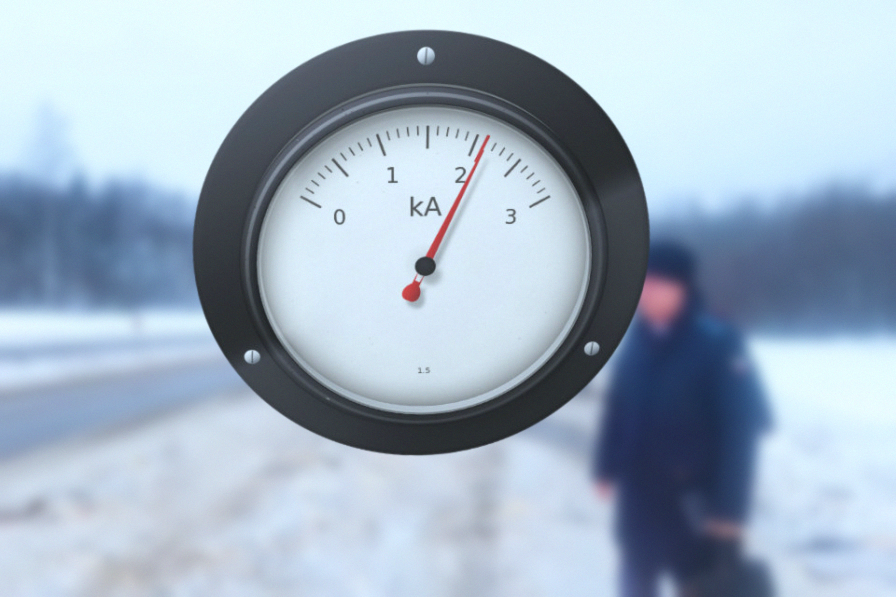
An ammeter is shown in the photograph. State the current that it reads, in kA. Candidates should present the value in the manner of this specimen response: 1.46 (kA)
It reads 2.1 (kA)
